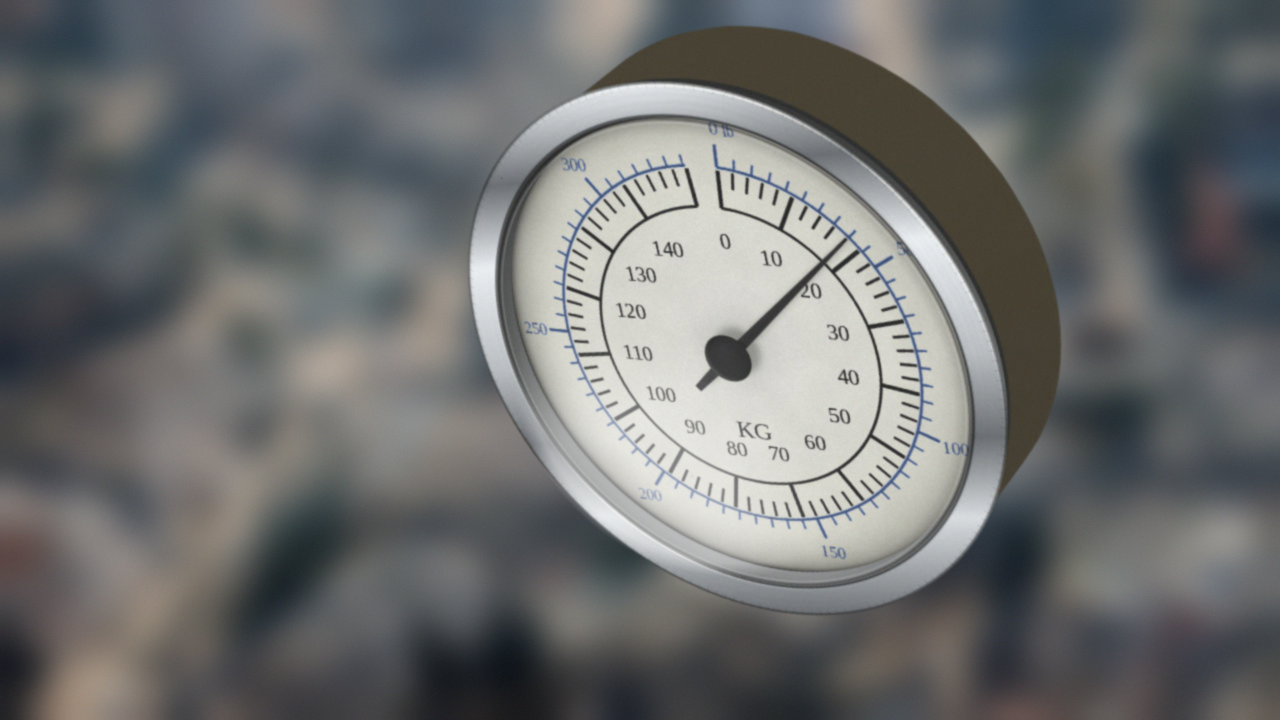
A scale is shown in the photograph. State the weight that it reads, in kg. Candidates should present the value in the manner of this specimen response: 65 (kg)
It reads 18 (kg)
